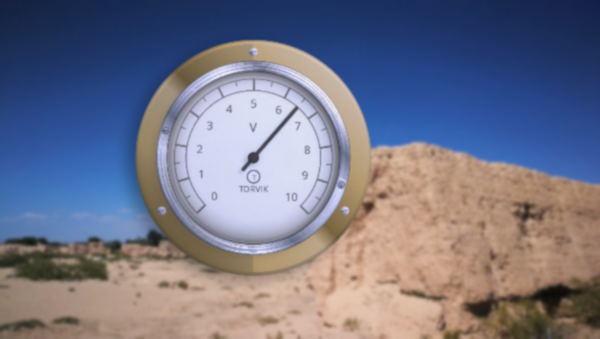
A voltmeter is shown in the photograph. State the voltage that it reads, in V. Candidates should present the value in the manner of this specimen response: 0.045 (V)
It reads 6.5 (V)
